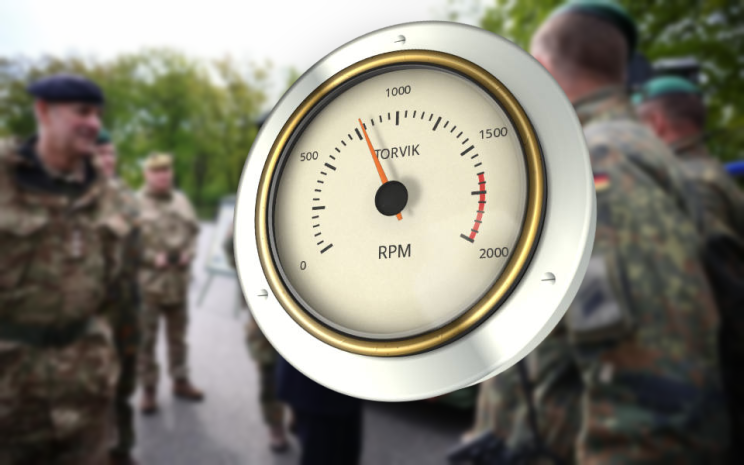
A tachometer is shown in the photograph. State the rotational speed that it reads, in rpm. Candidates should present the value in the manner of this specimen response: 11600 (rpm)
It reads 800 (rpm)
